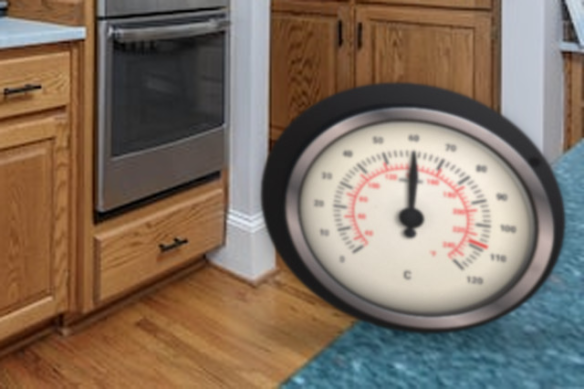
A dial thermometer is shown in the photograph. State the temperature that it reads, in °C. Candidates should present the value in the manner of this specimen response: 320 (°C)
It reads 60 (°C)
